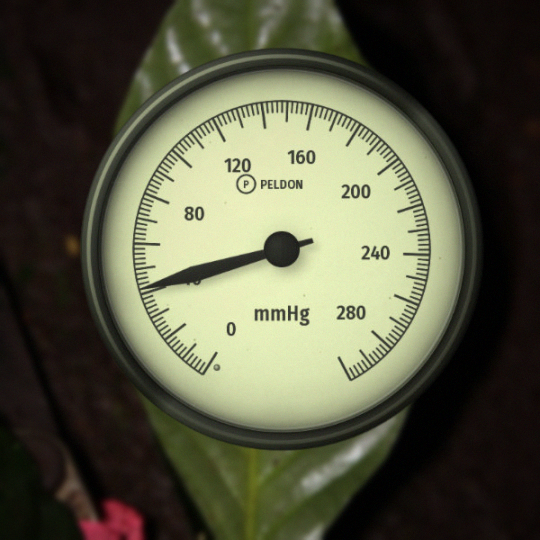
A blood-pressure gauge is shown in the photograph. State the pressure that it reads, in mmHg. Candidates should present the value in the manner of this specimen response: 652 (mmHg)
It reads 42 (mmHg)
